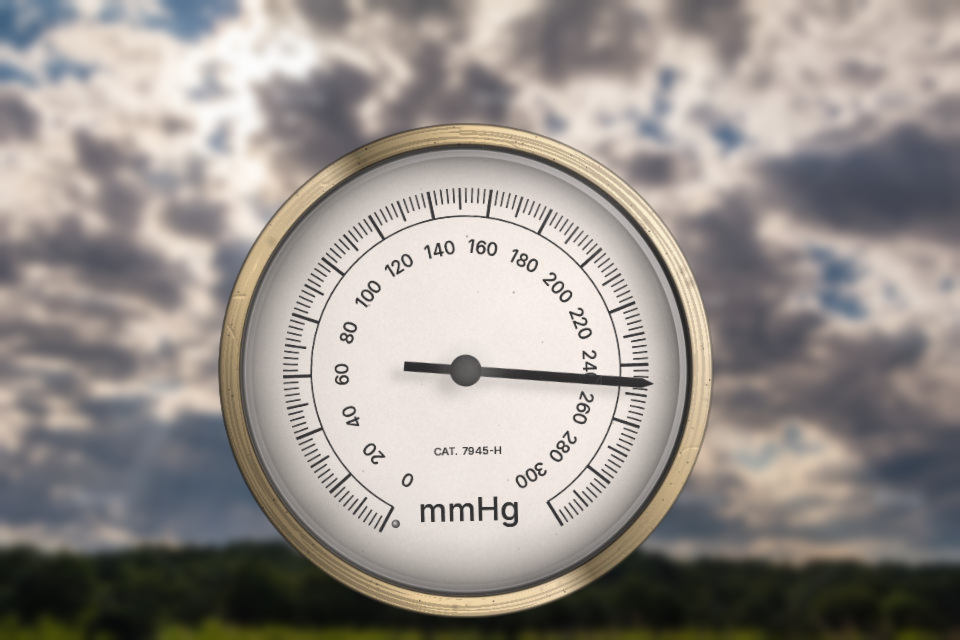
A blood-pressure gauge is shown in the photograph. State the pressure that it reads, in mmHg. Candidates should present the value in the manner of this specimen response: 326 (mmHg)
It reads 246 (mmHg)
